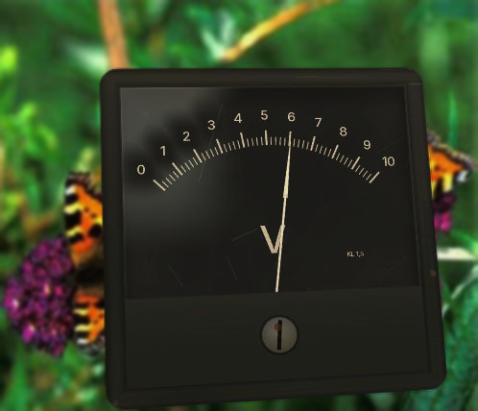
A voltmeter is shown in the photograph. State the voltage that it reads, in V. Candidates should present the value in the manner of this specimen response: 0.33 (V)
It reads 6 (V)
